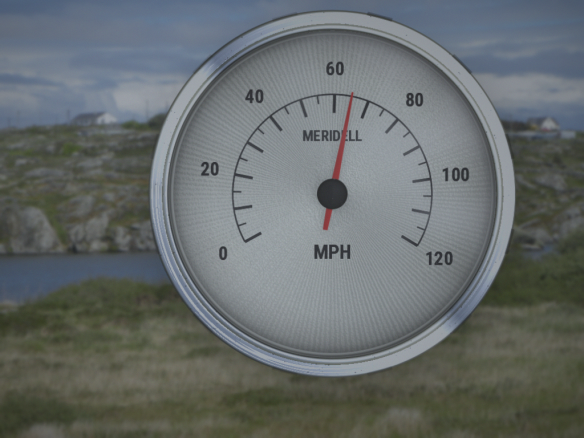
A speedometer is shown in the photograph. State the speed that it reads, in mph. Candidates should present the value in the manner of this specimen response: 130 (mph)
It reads 65 (mph)
